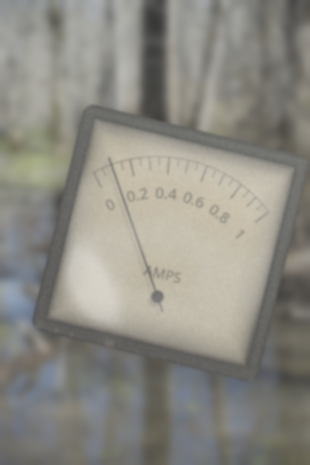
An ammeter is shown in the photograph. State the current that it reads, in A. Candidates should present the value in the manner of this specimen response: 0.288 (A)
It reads 0.1 (A)
